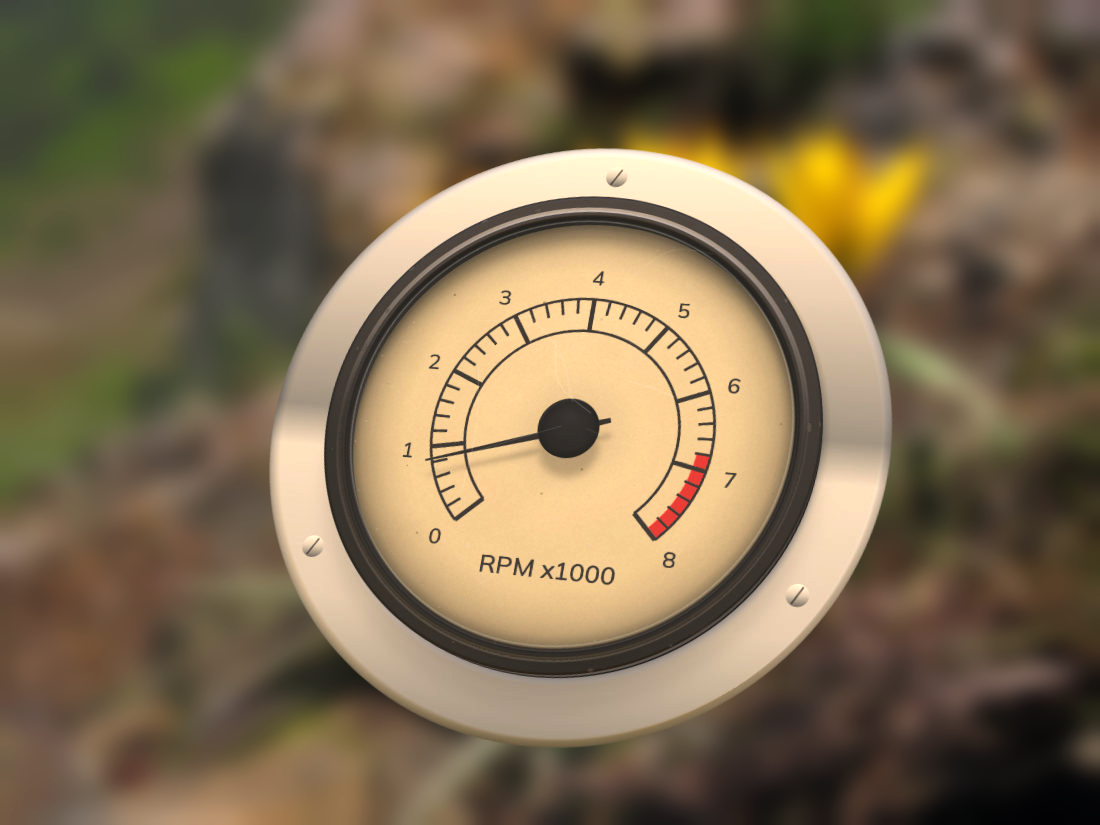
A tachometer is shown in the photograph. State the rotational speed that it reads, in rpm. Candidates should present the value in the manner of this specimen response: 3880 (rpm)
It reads 800 (rpm)
